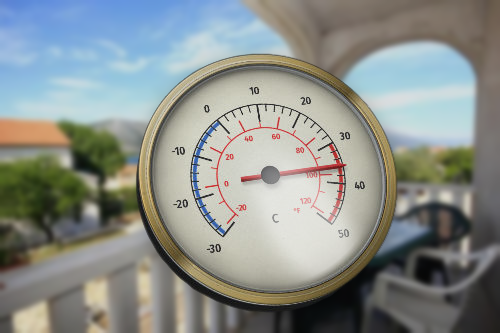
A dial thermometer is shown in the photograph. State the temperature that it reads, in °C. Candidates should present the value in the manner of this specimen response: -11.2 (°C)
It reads 36 (°C)
